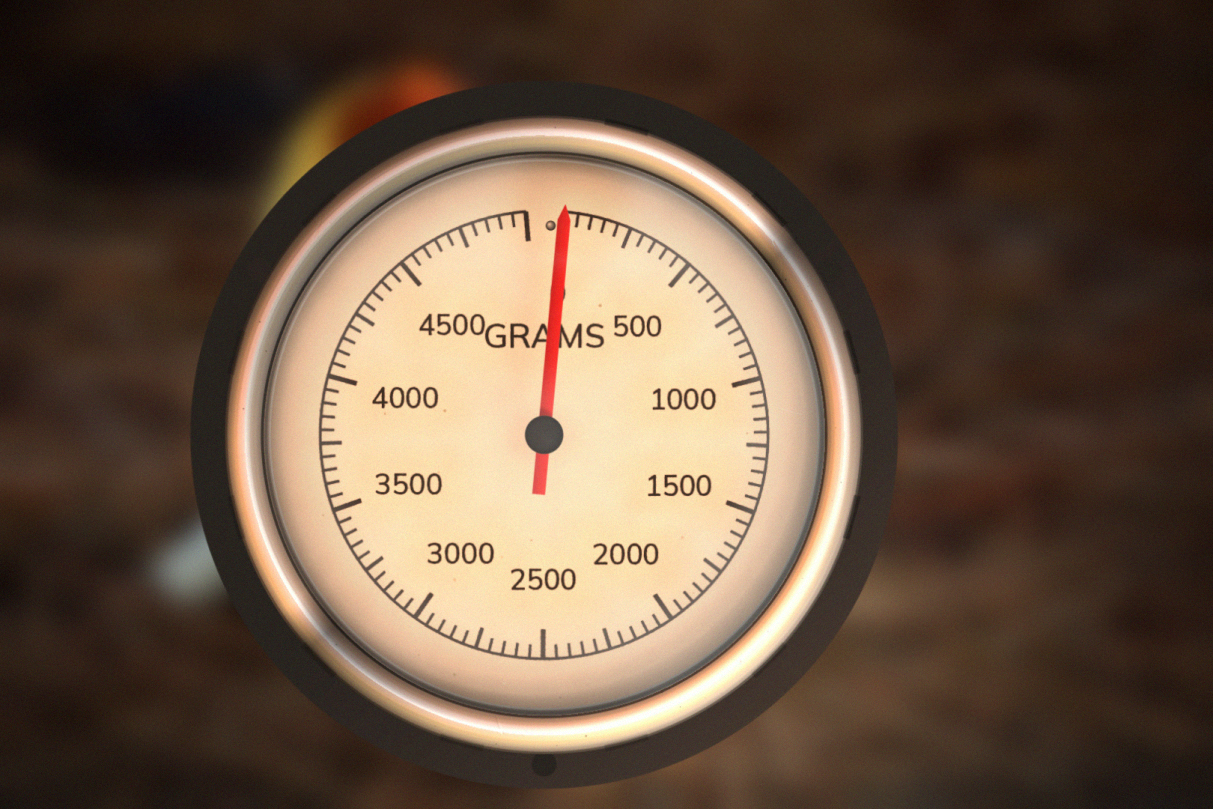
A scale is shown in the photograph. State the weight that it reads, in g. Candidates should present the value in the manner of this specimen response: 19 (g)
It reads 0 (g)
